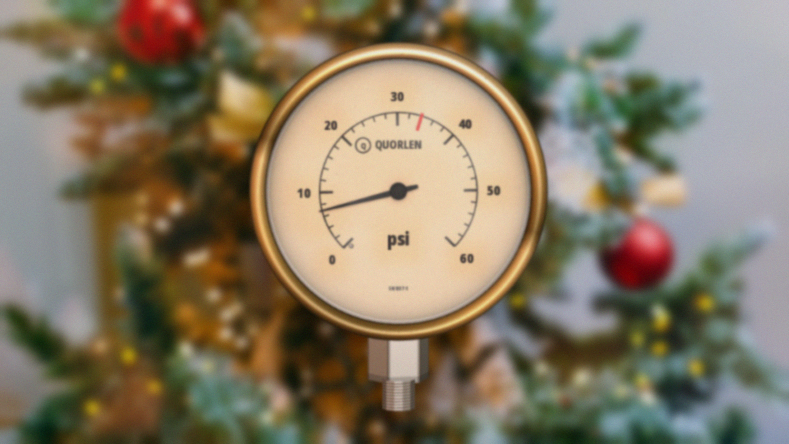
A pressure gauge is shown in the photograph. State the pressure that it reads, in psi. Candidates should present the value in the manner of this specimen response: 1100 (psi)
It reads 7 (psi)
